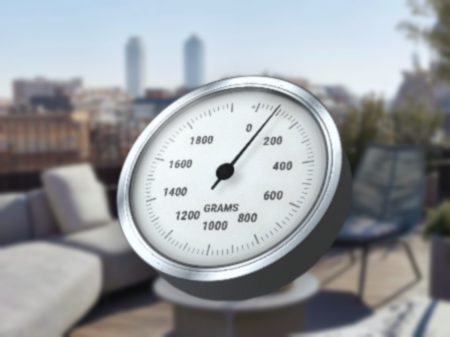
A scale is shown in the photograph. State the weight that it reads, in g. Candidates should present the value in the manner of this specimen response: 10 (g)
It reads 100 (g)
